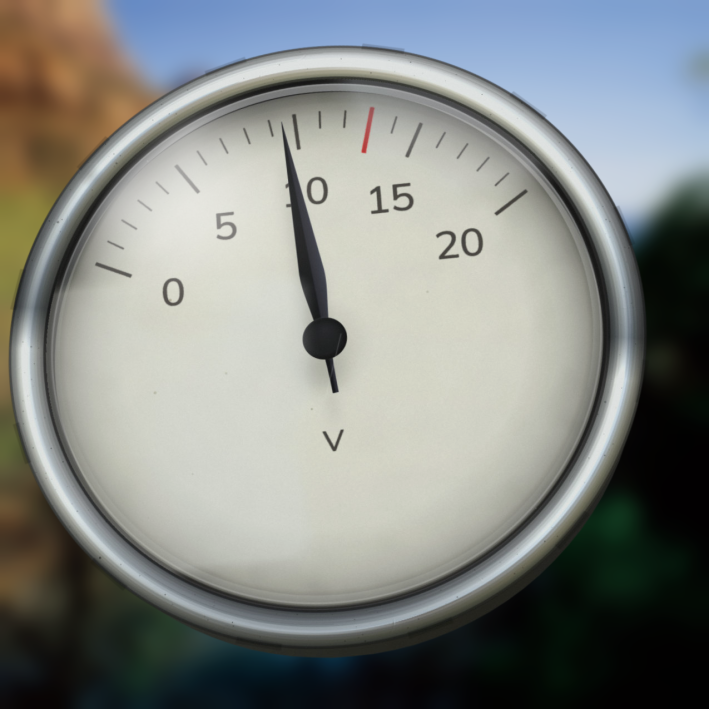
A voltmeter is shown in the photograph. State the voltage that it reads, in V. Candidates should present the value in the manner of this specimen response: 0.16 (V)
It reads 9.5 (V)
